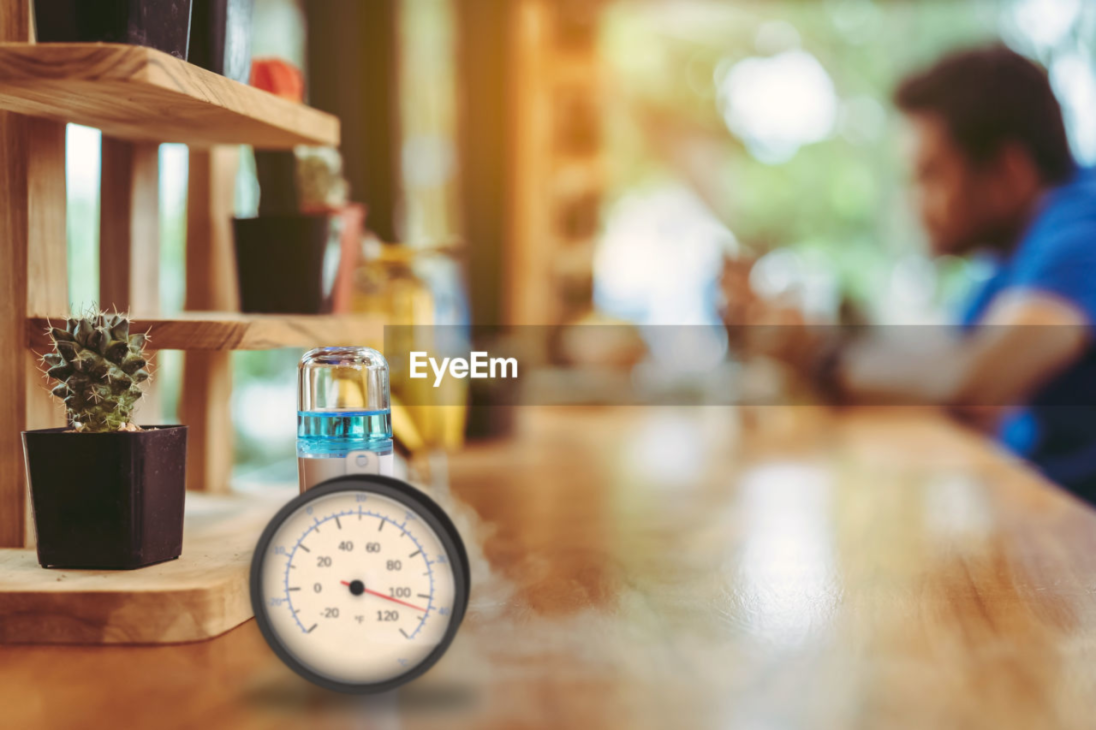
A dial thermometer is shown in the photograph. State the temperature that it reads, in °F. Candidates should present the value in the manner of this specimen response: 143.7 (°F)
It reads 105 (°F)
